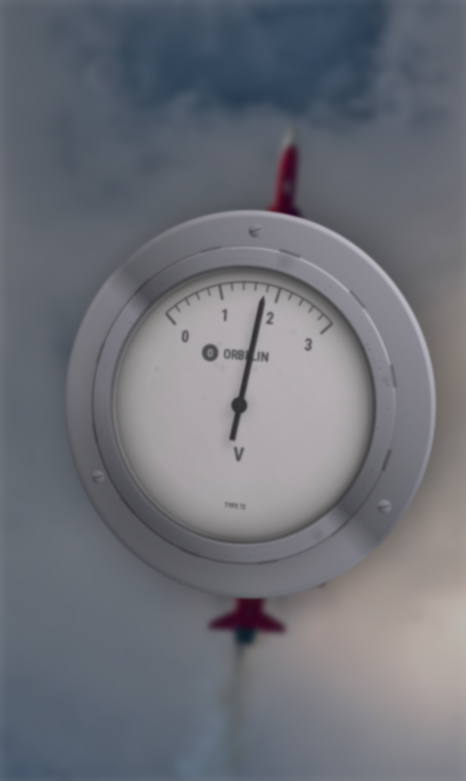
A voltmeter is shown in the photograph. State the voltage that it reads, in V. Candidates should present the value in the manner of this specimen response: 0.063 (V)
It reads 1.8 (V)
